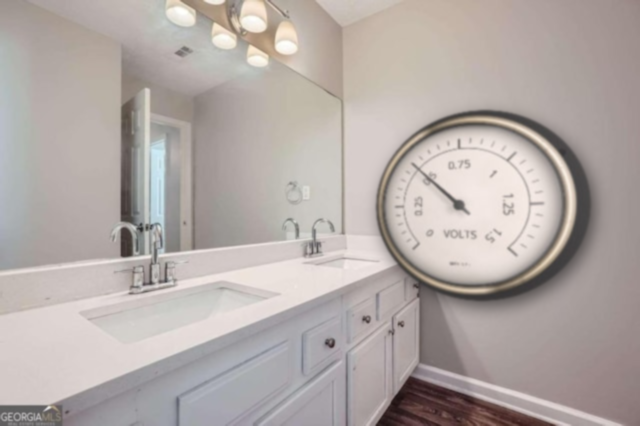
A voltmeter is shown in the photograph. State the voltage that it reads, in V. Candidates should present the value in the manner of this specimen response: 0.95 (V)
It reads 0.5 (V)
